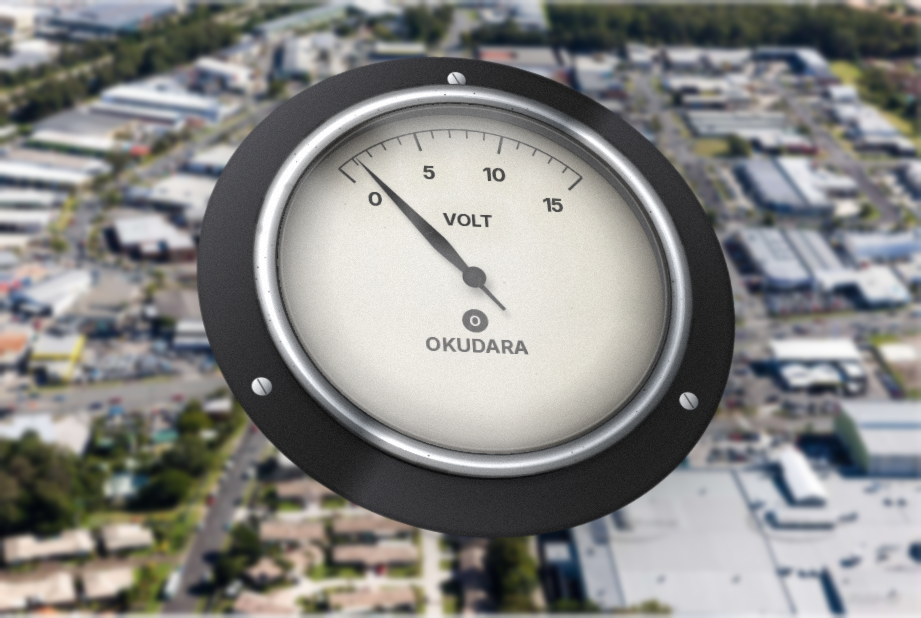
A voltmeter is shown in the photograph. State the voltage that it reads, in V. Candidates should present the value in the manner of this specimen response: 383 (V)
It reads 1 (V)
